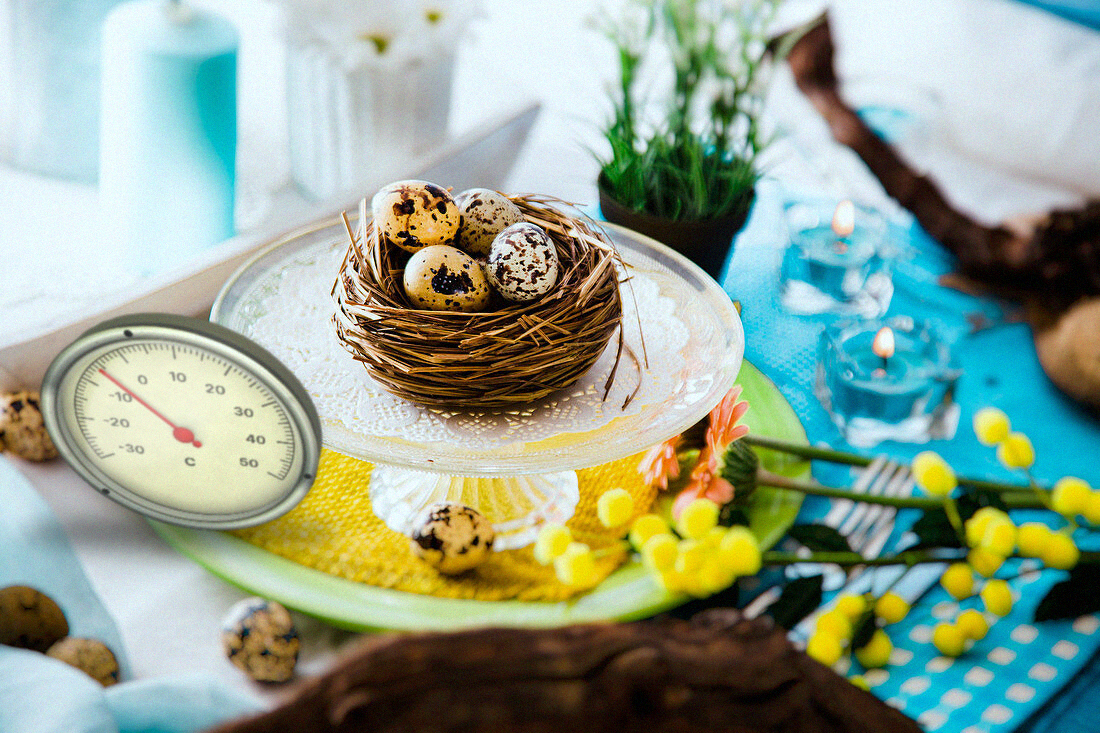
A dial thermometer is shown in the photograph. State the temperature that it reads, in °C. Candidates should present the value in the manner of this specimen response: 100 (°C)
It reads -5 (°C)
